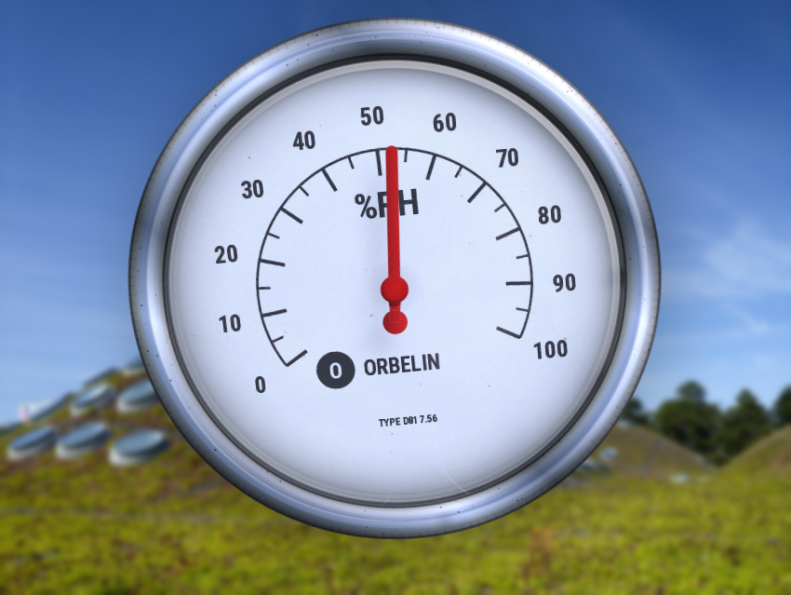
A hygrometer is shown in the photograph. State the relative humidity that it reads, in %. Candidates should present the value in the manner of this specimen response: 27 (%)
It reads 52.5 (%)
